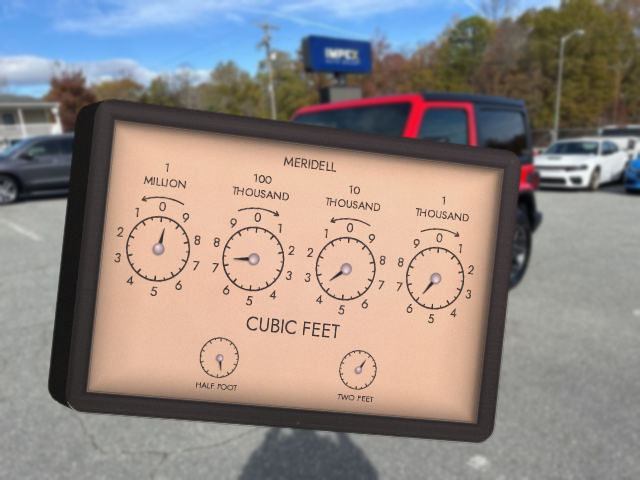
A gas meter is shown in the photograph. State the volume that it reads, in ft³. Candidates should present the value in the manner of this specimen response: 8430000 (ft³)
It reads 973600 (ft³)
